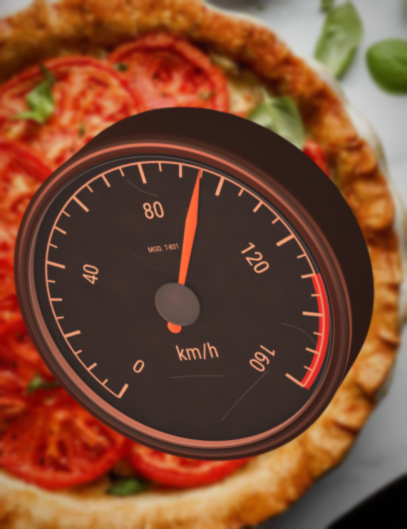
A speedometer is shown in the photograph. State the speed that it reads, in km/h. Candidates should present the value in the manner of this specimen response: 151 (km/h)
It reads 95 (km/h)
